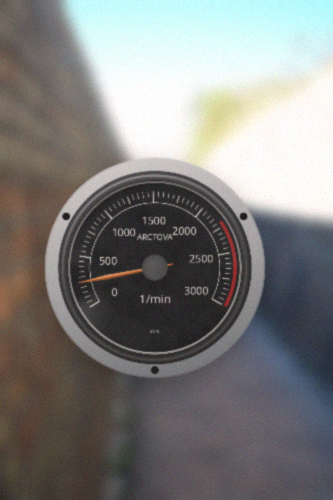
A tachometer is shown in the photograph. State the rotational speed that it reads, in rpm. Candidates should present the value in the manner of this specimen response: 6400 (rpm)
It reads 250 (rpm)
